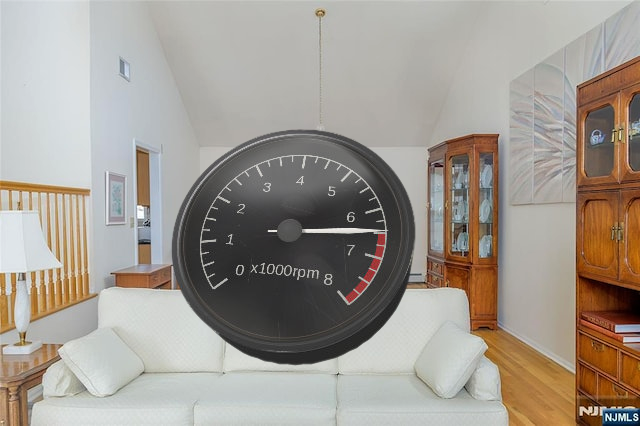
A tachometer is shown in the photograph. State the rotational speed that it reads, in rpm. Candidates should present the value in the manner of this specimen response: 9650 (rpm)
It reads 6500 (rpm)
